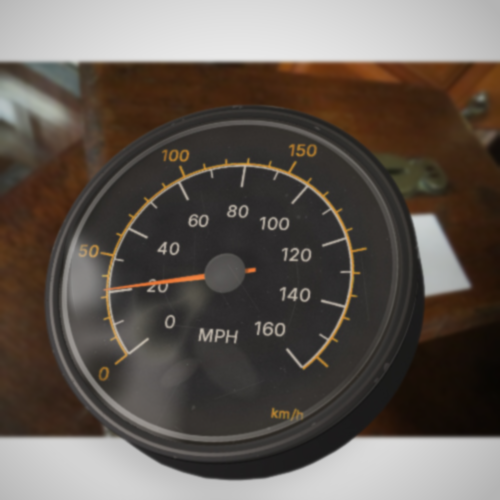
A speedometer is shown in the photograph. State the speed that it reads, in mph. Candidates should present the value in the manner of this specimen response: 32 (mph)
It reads 20 (mph)
